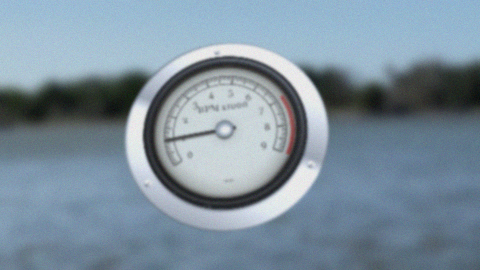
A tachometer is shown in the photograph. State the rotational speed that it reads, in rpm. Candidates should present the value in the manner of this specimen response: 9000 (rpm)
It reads 1000 (rpm)
